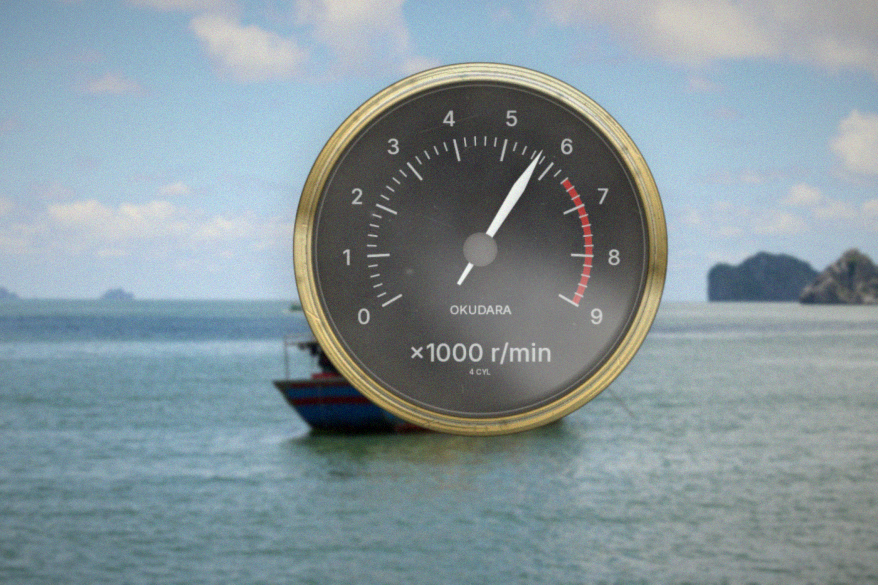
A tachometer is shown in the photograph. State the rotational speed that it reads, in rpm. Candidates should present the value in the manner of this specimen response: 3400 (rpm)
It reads 5700 (rpm)
